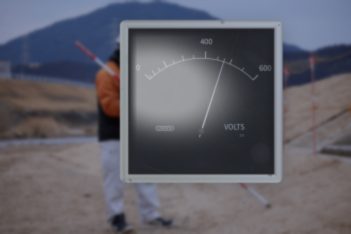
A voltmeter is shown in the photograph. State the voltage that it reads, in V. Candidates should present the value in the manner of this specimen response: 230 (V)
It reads 475 (V)
